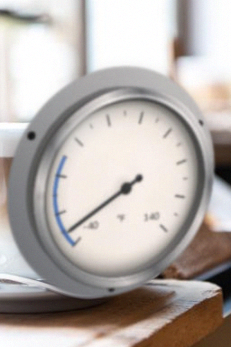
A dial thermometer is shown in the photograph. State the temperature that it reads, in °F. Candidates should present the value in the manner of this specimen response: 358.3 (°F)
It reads -30 (°F)
